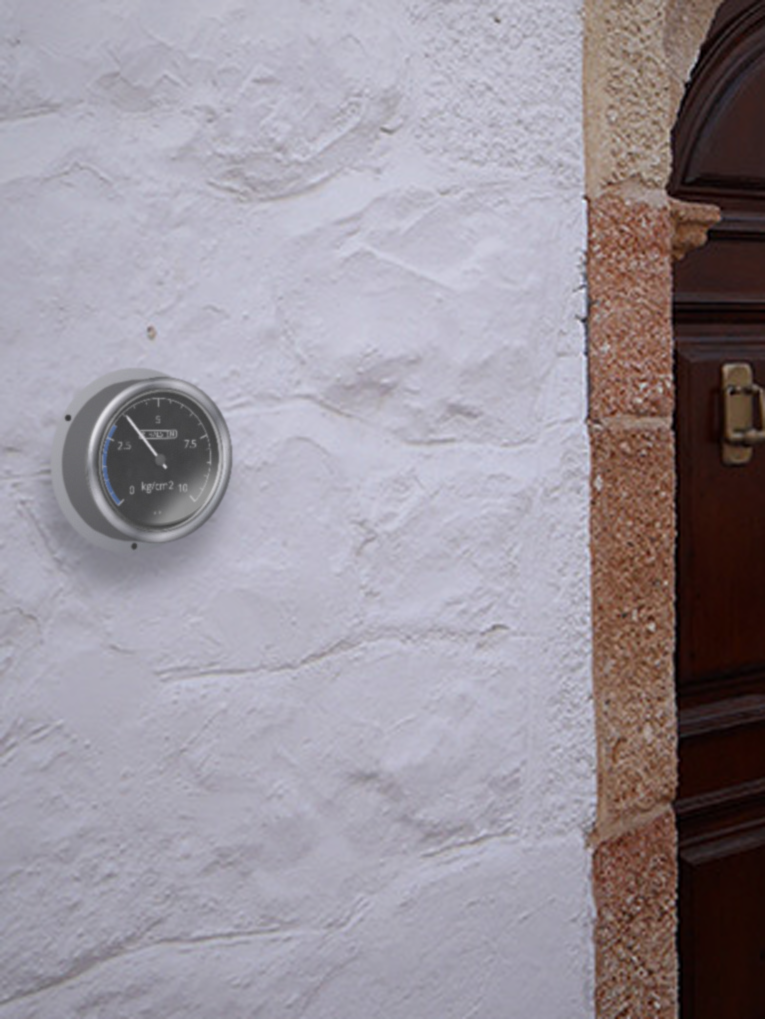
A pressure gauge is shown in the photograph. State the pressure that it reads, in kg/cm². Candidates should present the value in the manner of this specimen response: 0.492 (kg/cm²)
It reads 3.5 (kg/cm²)
